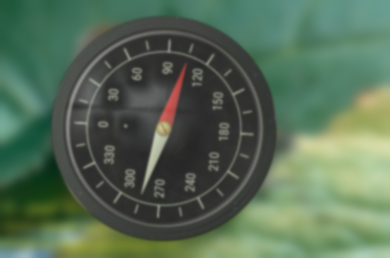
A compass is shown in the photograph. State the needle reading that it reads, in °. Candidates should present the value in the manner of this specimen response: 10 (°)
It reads 105 (°)
